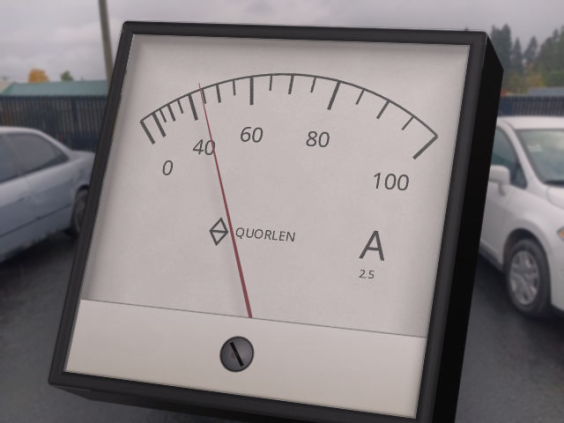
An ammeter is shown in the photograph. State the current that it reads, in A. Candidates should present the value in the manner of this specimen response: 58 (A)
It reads 45 (A)
